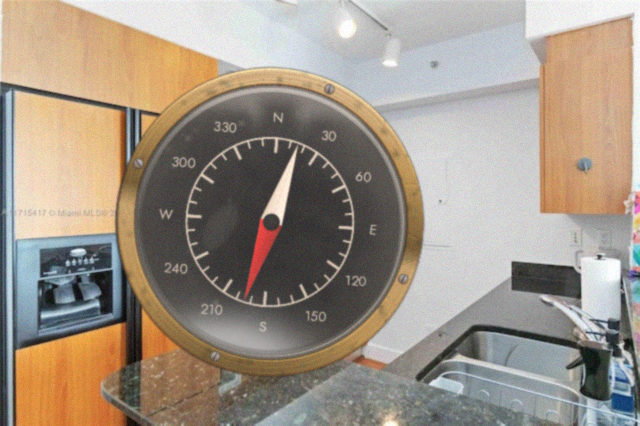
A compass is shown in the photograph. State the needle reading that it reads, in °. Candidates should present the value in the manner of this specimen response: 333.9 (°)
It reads 195 (°)
